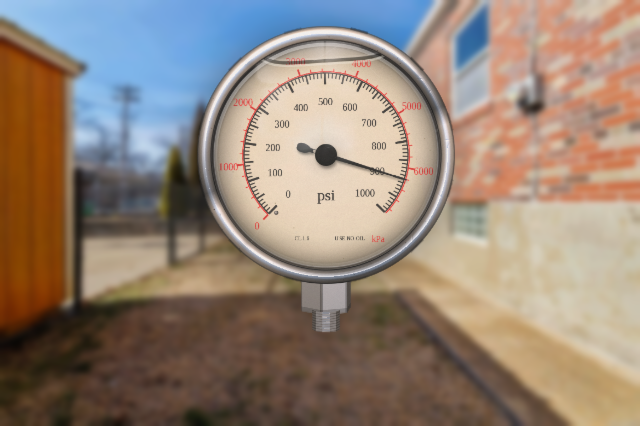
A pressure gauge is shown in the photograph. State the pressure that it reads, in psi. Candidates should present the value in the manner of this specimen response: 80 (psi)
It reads 900 (psi)
